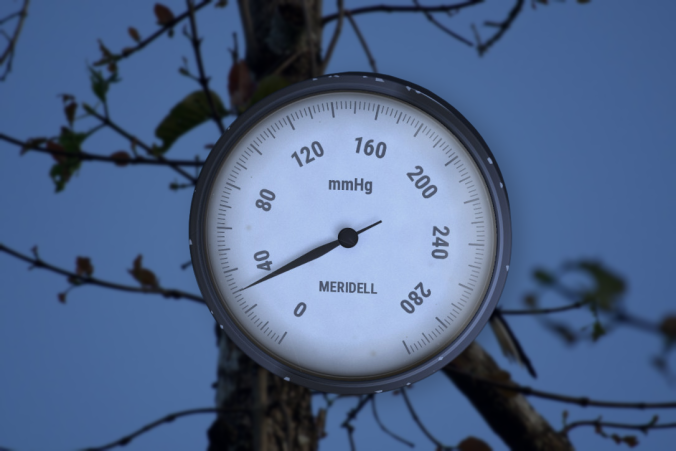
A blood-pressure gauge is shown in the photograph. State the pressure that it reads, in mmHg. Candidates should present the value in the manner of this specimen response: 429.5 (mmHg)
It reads 30 (mmHg)
